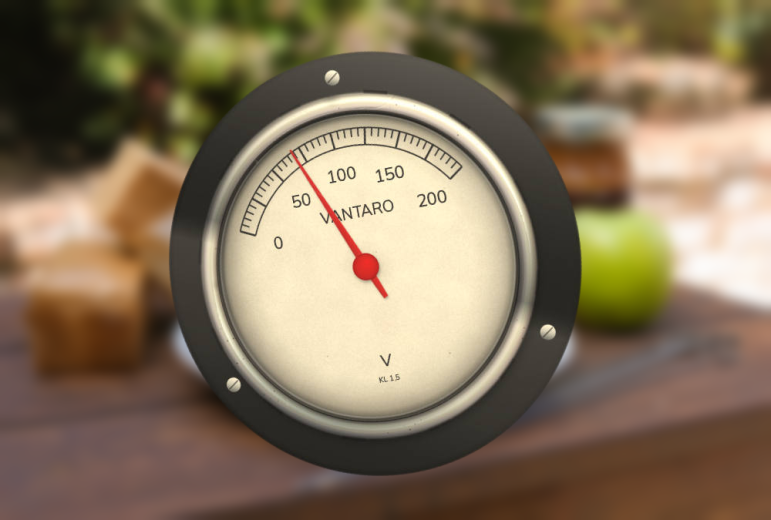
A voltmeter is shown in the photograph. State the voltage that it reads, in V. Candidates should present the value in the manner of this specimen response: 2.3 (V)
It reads 70 (V)
